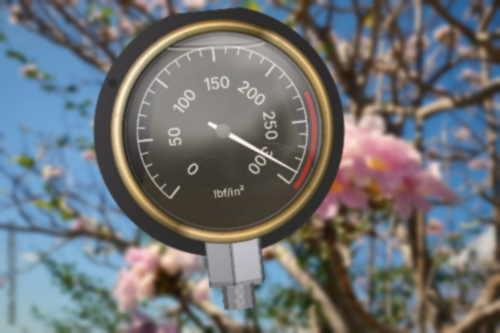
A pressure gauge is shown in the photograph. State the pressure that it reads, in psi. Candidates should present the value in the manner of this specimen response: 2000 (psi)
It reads 290 (psi)
